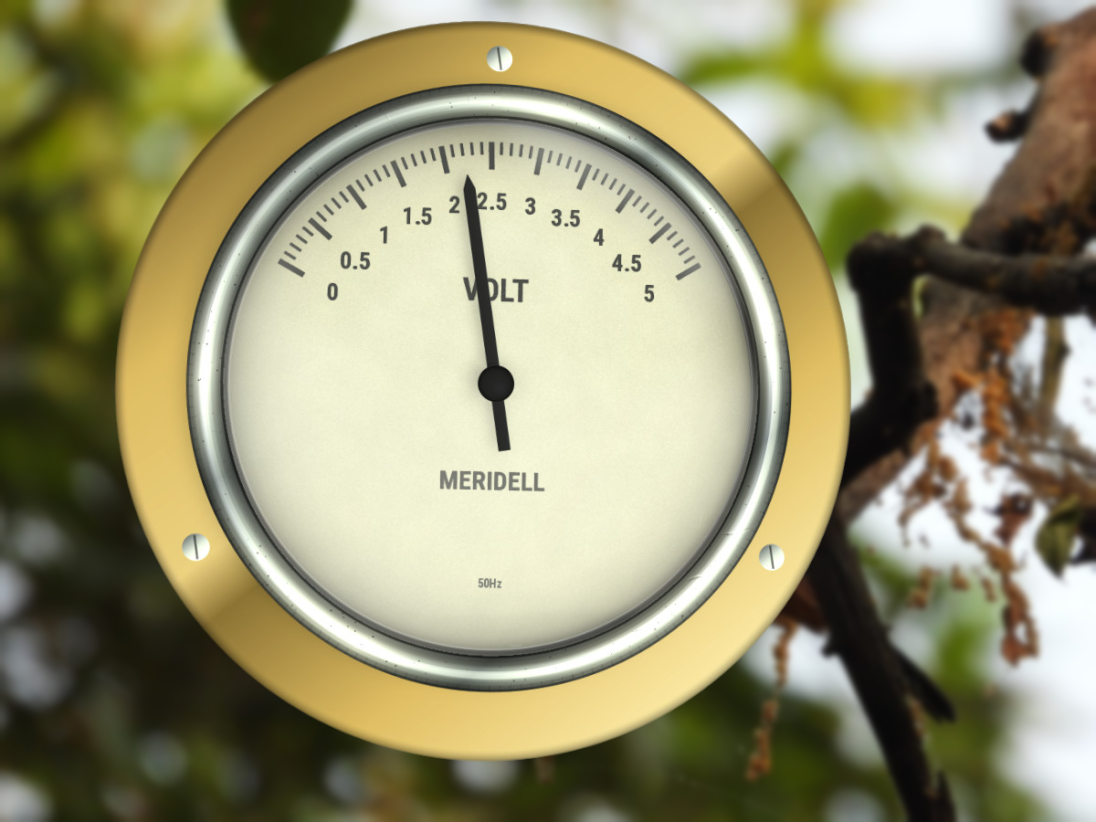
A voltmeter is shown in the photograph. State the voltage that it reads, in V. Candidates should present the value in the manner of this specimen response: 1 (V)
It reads 2.2 (V)
